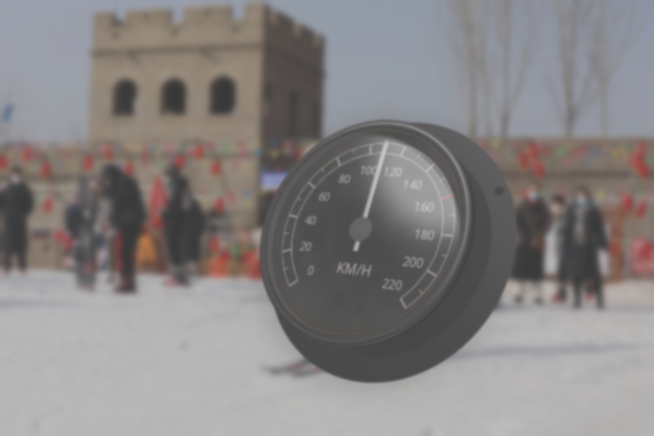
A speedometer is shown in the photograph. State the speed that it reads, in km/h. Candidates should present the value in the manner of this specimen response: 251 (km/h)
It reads 110 (km/h)
